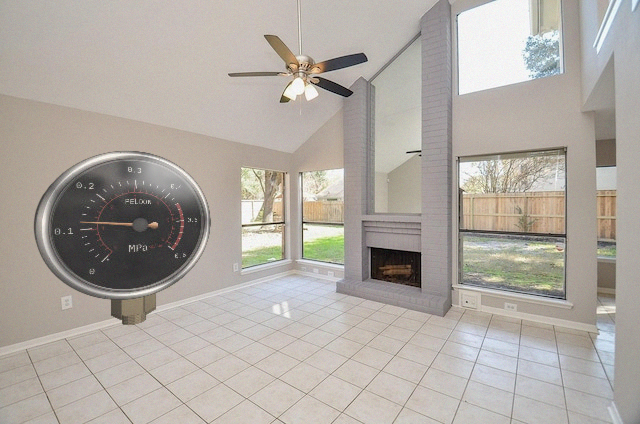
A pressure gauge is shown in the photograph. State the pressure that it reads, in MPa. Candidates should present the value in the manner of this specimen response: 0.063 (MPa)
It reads 0.12 (MPa)
